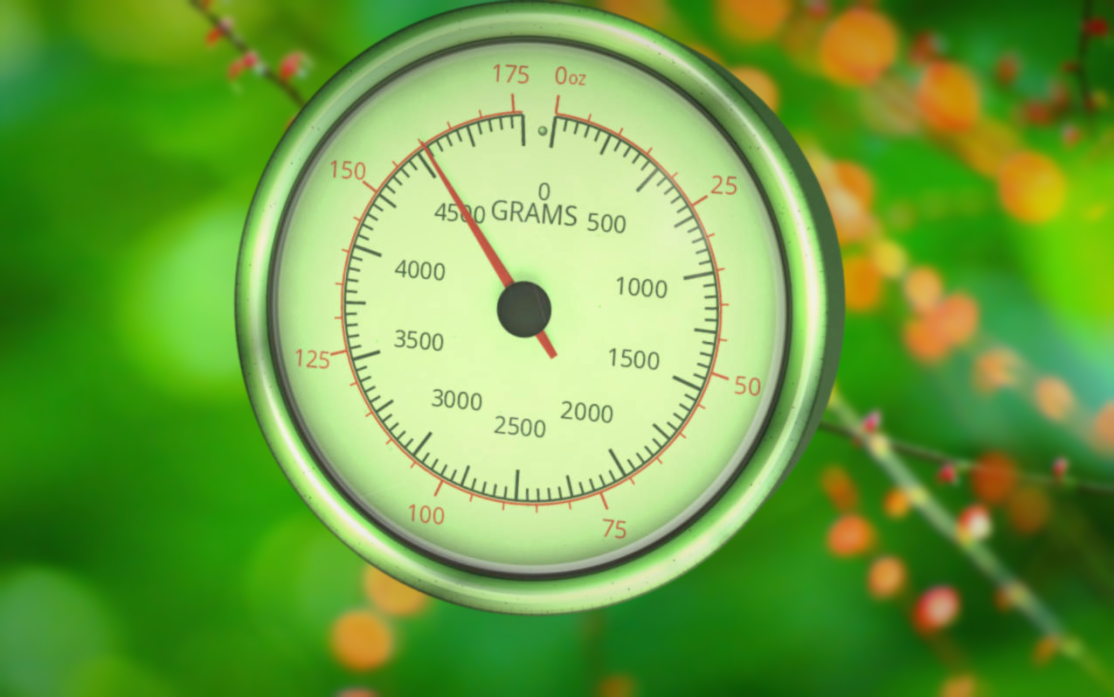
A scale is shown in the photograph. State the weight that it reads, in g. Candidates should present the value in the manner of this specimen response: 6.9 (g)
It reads 4550 (g)
